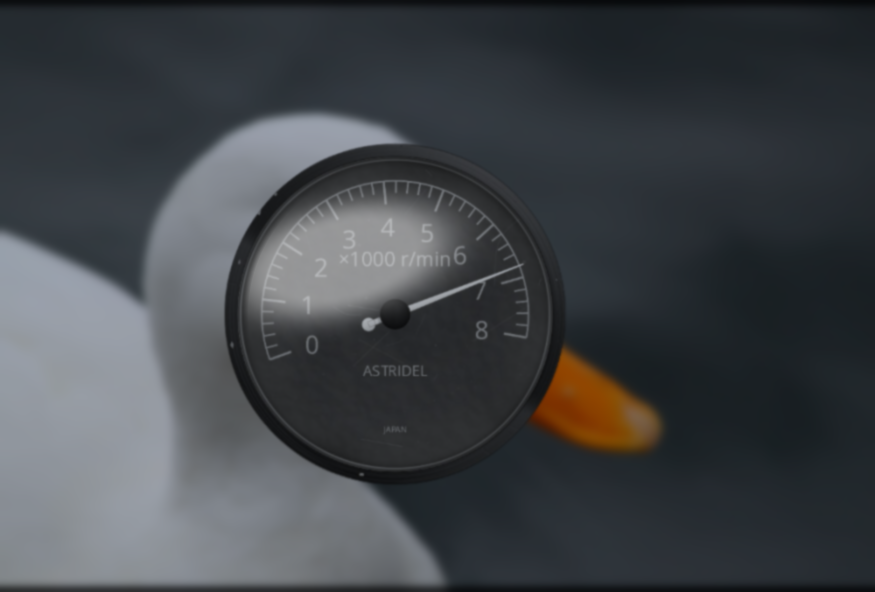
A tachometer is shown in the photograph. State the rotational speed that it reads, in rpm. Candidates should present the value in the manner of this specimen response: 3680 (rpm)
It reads 6800 (rpm)
